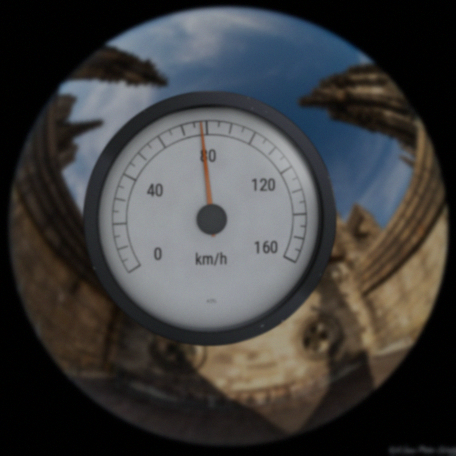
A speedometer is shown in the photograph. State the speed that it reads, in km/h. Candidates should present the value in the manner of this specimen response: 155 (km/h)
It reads 77.5 (km/h)
